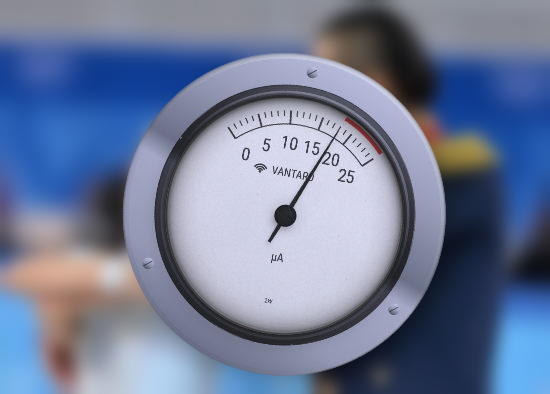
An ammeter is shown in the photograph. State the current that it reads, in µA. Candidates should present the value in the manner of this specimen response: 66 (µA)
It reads 18 (µA)
